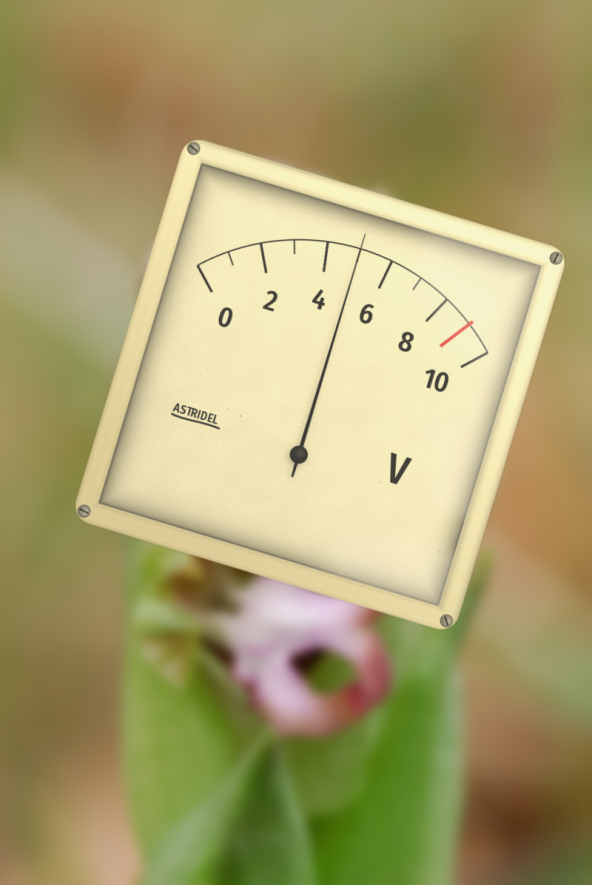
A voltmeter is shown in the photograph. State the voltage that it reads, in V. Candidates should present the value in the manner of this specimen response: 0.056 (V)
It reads 5 (V)
